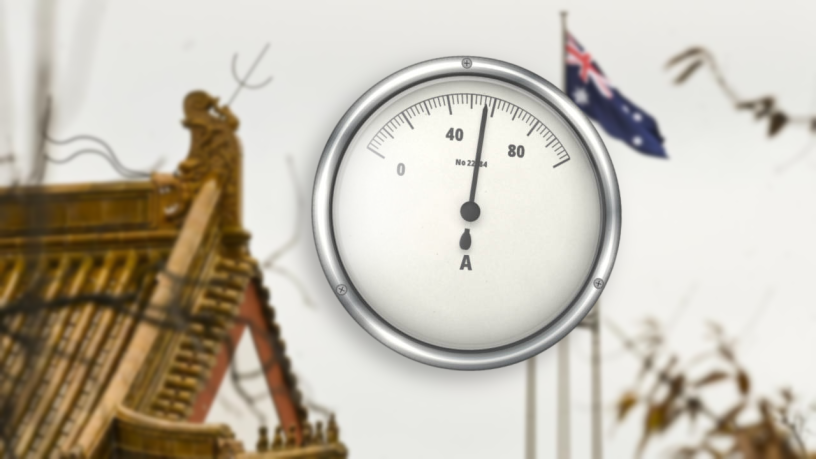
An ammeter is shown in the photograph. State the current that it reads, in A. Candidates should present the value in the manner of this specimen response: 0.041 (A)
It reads 56 (A)
